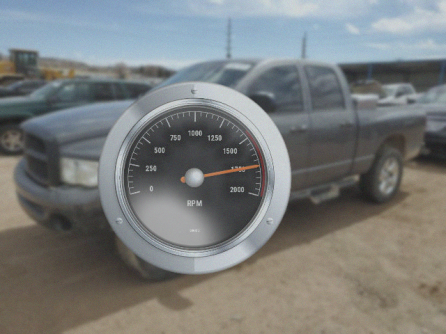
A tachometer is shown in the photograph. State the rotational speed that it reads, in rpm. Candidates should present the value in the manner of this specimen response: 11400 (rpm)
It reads 1750 (rpm)
